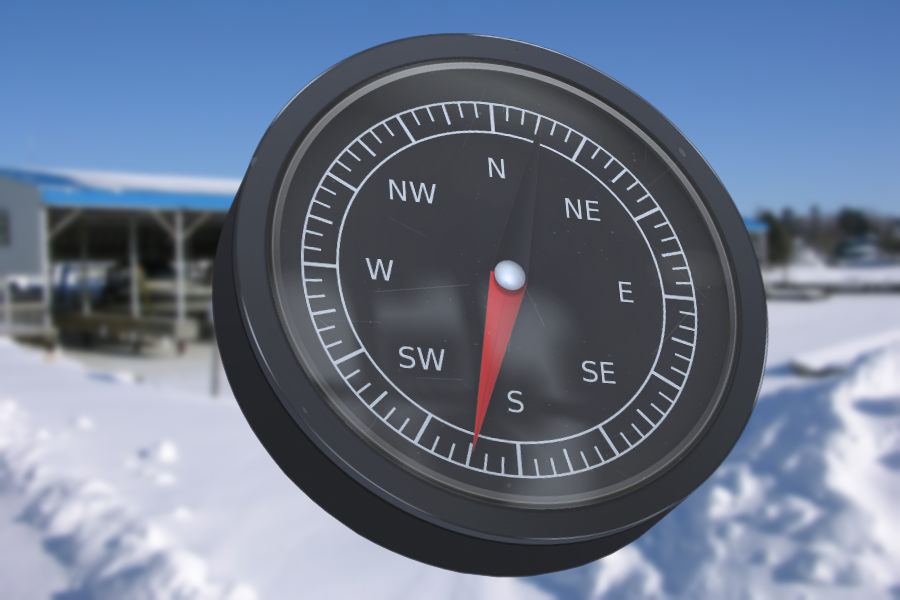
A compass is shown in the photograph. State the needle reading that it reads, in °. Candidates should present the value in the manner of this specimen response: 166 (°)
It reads 195 (°)
